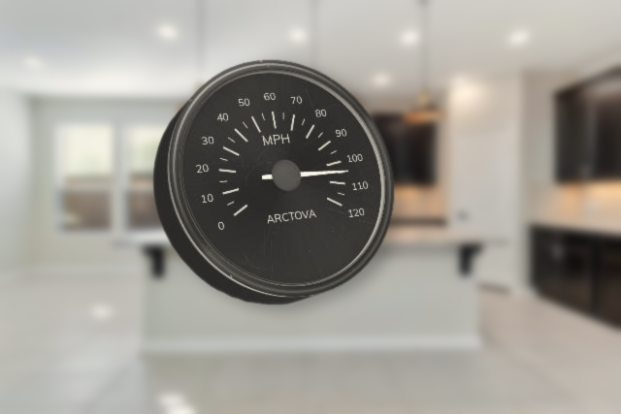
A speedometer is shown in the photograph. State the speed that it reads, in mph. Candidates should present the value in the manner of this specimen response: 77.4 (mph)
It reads 105 (mph)
